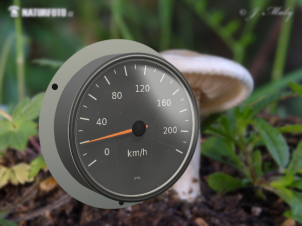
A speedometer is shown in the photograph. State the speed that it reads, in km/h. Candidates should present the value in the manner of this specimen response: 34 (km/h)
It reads 20 (km/h)
